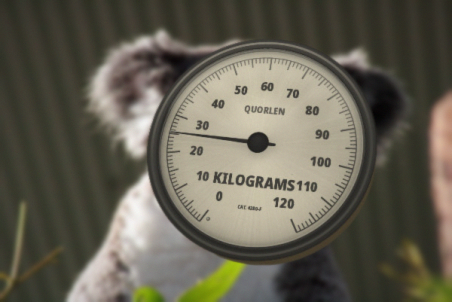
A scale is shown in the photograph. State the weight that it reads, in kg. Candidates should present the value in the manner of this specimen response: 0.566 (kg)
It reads 25 (kg)
